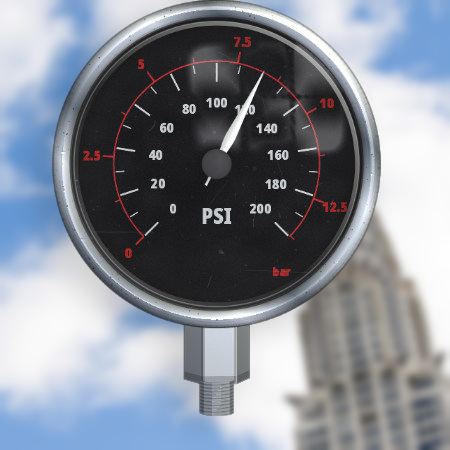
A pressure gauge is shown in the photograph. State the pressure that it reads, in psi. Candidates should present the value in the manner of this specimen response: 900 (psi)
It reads 120 (psi)
